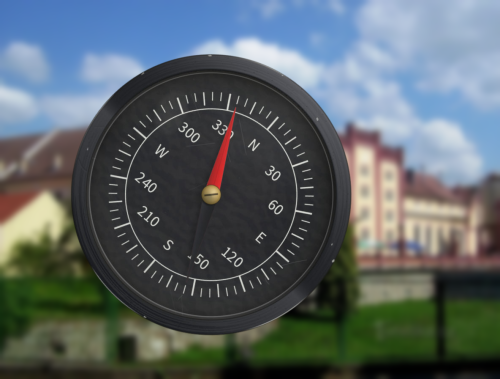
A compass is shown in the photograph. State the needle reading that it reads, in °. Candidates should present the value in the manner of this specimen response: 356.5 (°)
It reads 335 (°)
